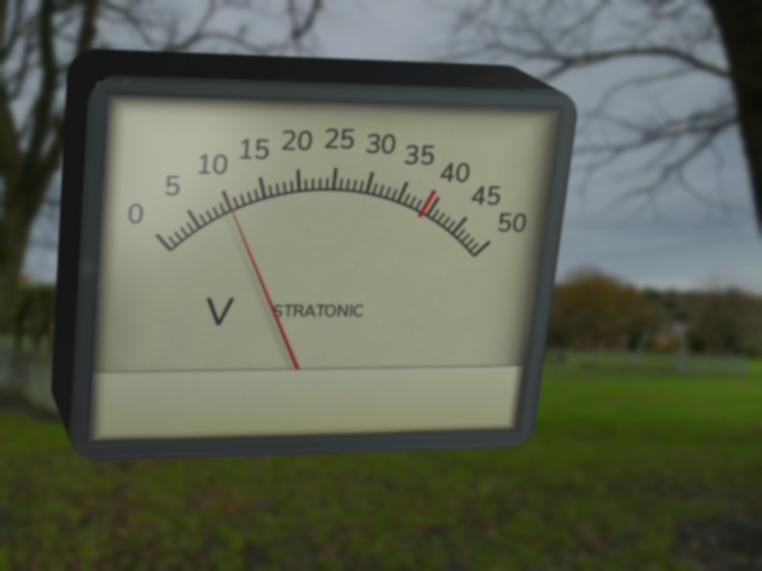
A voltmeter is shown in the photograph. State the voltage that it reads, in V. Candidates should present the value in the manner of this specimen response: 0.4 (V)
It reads 10 (V)
